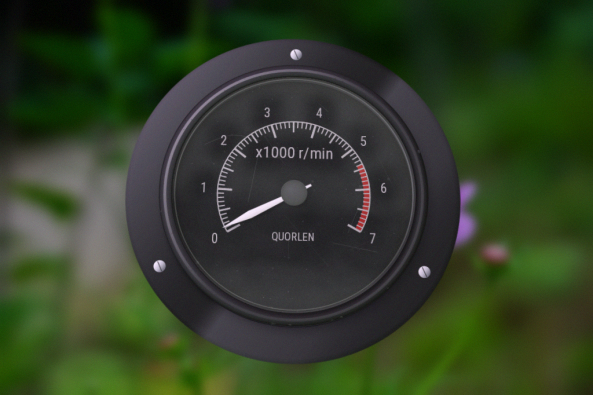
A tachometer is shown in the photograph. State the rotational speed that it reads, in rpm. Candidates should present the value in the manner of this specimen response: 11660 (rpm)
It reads 100 (rpm)
